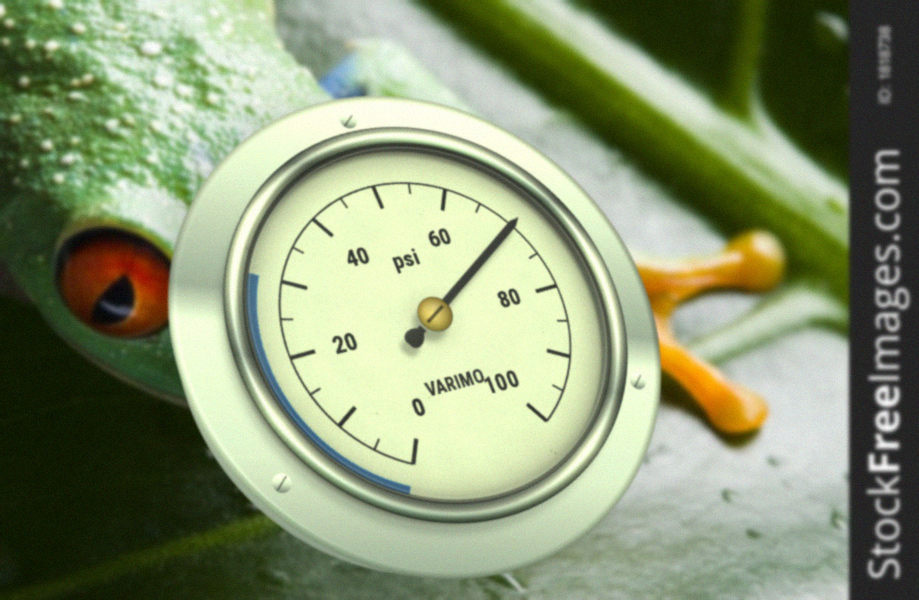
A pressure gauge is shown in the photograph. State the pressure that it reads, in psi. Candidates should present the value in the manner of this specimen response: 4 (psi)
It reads 70 (psi)
